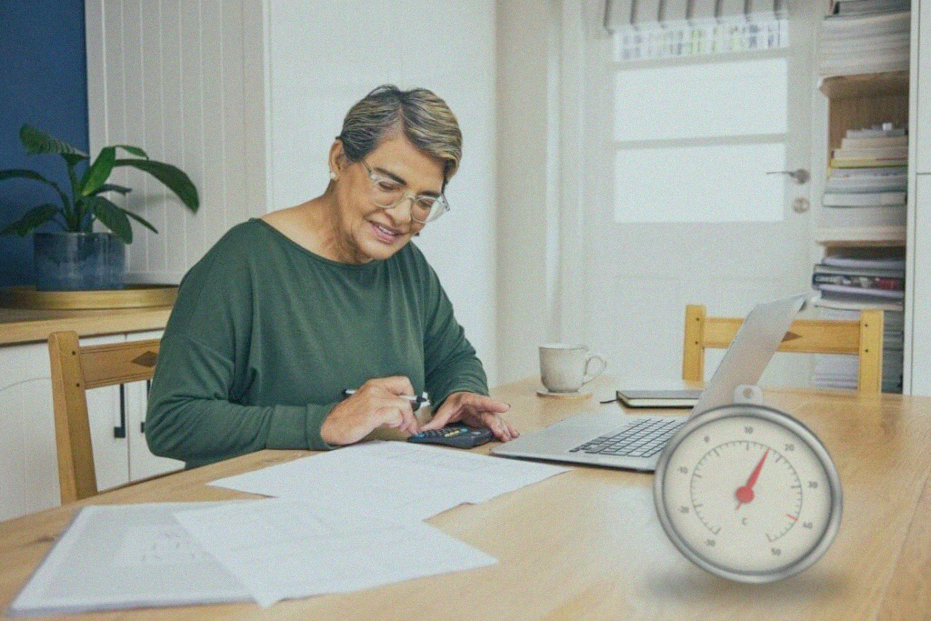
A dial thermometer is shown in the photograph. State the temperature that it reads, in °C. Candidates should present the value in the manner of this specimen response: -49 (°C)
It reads 16 (°C)
